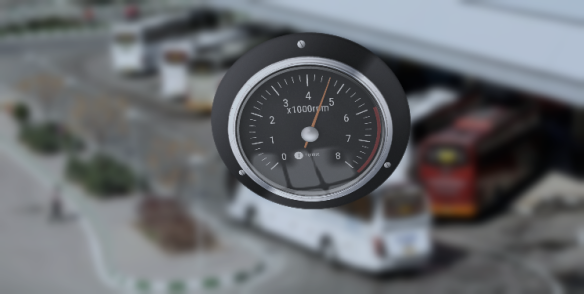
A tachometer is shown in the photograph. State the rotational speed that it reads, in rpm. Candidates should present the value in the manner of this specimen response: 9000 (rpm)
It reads 4600 (rpm)
